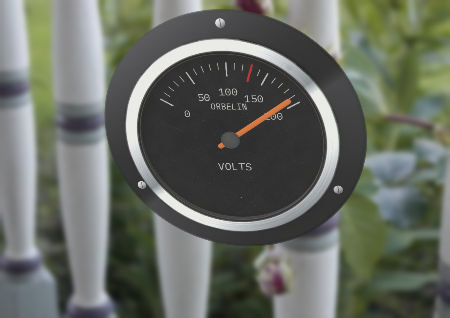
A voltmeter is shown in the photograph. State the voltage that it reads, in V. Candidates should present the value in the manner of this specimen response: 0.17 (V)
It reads 190 (V)
